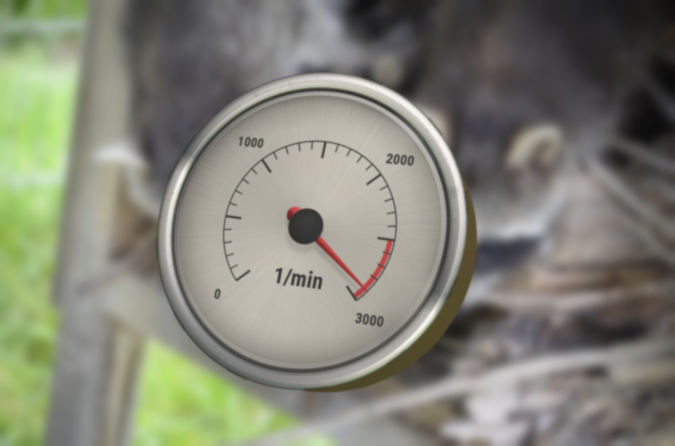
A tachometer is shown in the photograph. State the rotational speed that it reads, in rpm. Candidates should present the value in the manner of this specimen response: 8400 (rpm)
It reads 2900 (rpm)
